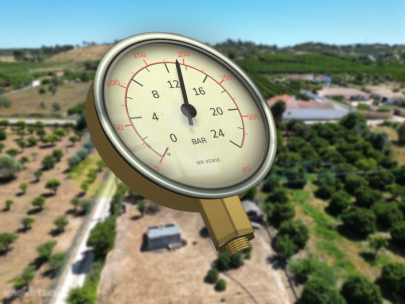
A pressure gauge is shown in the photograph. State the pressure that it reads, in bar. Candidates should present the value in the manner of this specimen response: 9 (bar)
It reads 13 (bar)
